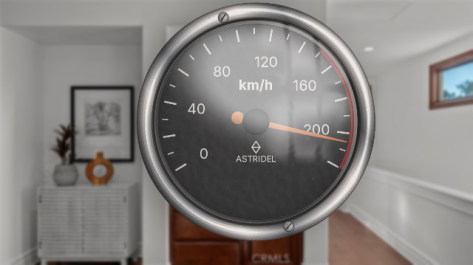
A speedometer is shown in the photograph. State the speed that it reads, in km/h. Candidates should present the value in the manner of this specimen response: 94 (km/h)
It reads 205 (km/h)
